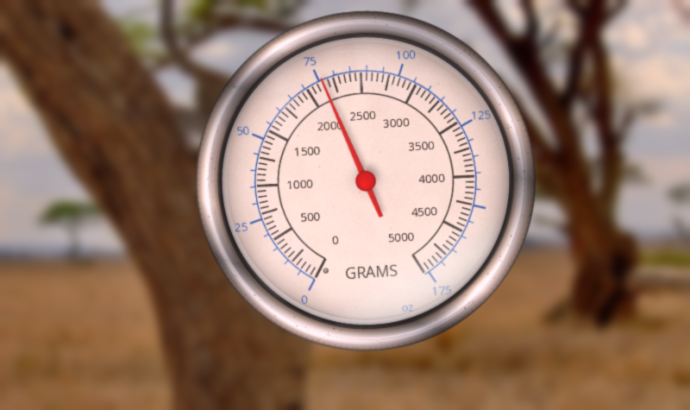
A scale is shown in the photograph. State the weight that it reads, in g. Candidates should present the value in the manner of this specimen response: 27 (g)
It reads 2150 (g)
